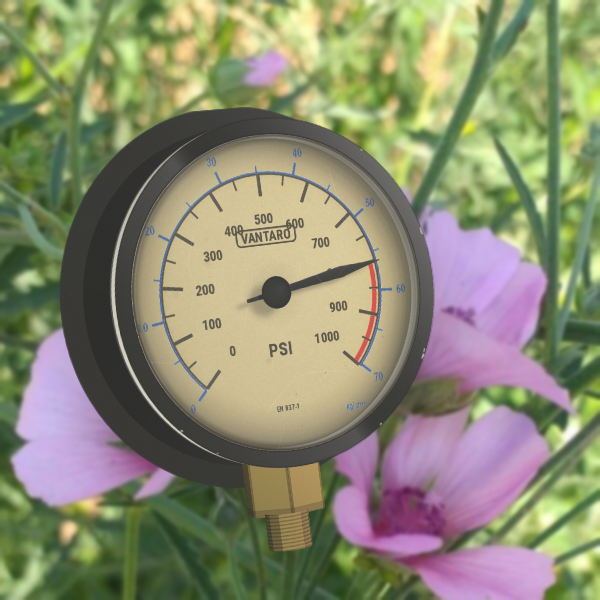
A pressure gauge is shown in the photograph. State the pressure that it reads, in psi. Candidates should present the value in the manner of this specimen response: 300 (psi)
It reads 800 (psi)
